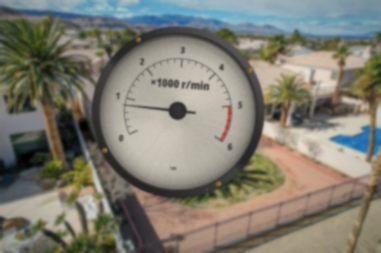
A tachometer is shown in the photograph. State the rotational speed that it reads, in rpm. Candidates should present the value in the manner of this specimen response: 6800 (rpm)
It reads 800 (rpm)
